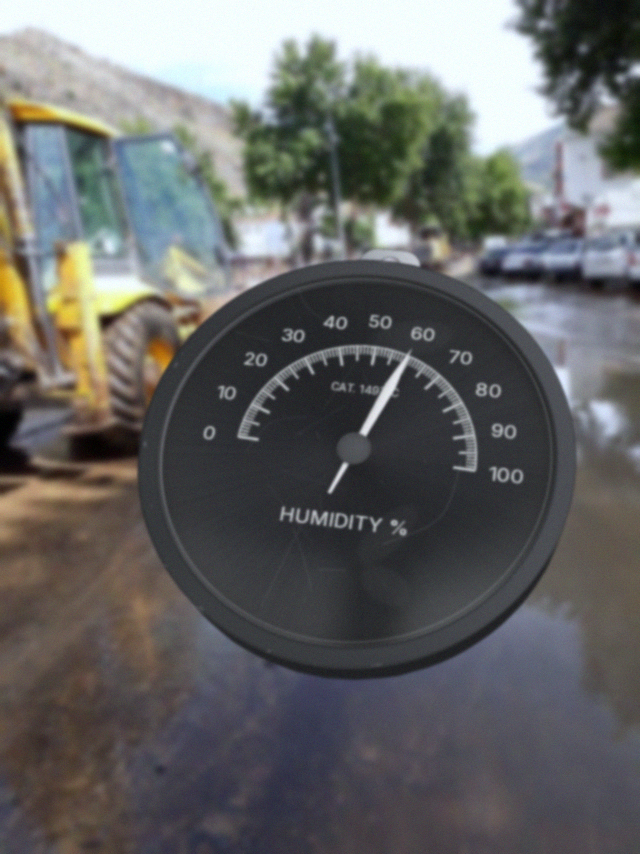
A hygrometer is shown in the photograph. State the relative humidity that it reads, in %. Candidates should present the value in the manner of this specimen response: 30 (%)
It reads 60 (%)
